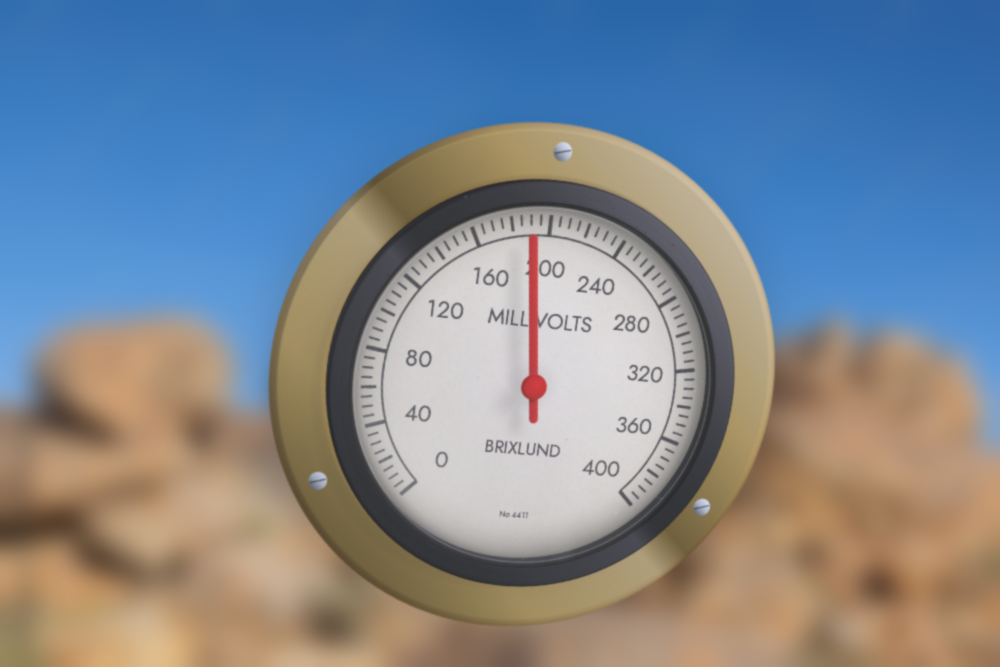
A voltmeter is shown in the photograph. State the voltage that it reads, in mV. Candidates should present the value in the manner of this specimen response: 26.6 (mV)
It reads 190 (mV)
